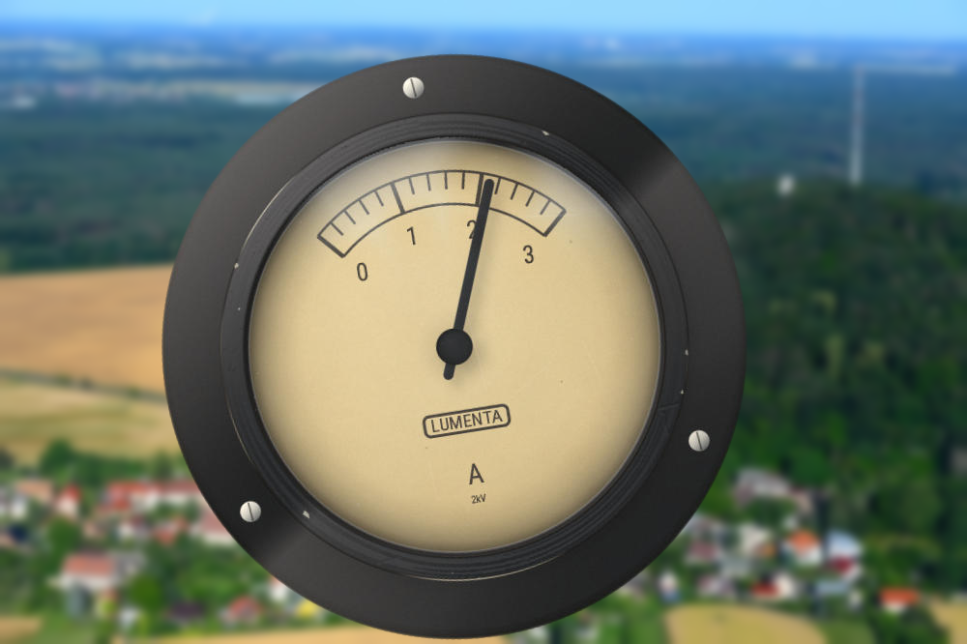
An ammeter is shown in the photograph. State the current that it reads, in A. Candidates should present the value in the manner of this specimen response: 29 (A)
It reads 2.1 (A)
